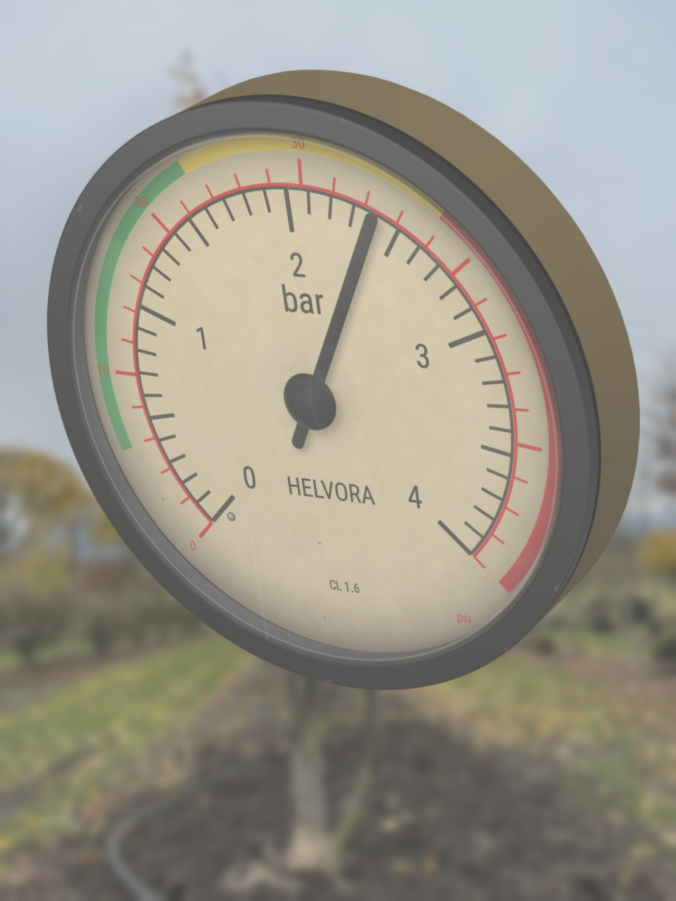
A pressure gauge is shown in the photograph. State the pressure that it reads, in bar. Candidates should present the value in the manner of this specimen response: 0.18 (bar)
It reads 2.4 (bar)
